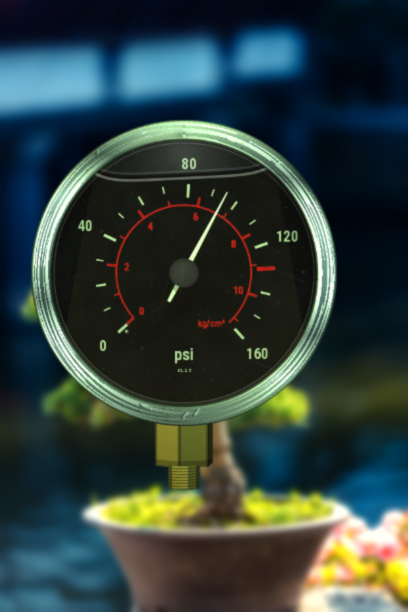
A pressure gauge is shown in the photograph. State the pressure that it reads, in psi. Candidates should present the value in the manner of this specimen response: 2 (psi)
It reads 95 (psi)
